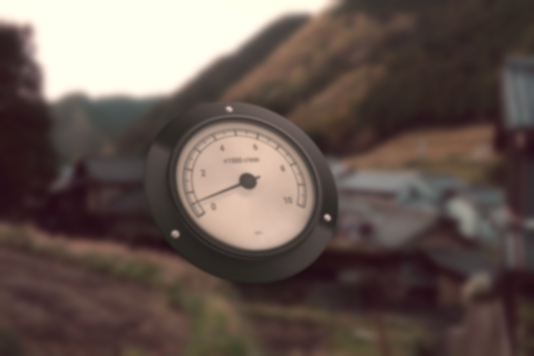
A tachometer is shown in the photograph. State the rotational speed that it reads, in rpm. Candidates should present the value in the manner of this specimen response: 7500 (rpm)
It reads 500 (rpm)
